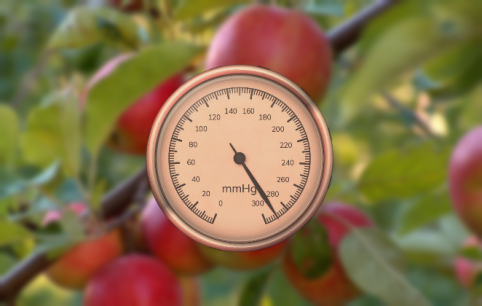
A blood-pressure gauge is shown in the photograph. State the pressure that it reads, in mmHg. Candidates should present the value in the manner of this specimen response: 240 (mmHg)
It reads 290 (mmHg)
